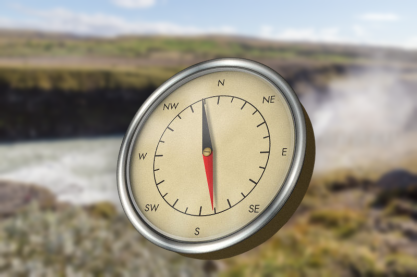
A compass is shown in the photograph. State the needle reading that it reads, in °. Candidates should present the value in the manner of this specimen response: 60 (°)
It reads 165 (°)
